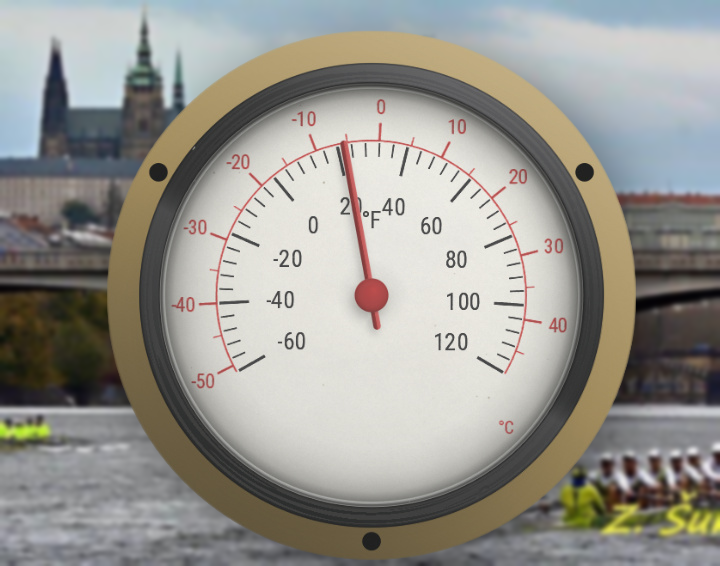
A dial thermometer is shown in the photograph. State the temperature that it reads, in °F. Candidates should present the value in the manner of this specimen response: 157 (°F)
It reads 22 (°F)
